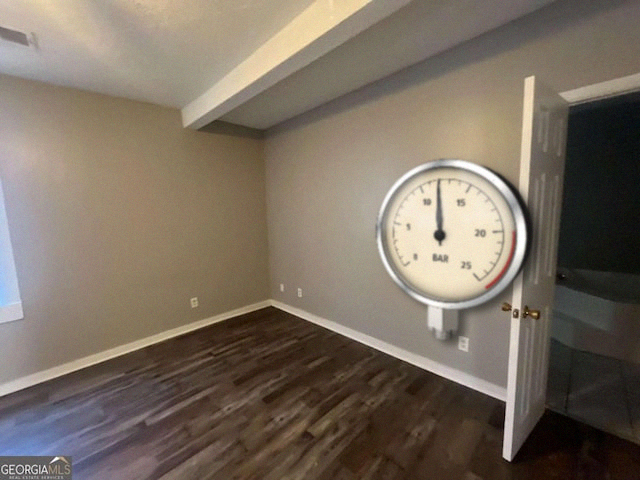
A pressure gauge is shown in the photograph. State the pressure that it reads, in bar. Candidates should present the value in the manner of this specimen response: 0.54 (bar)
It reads 12 (bar)
